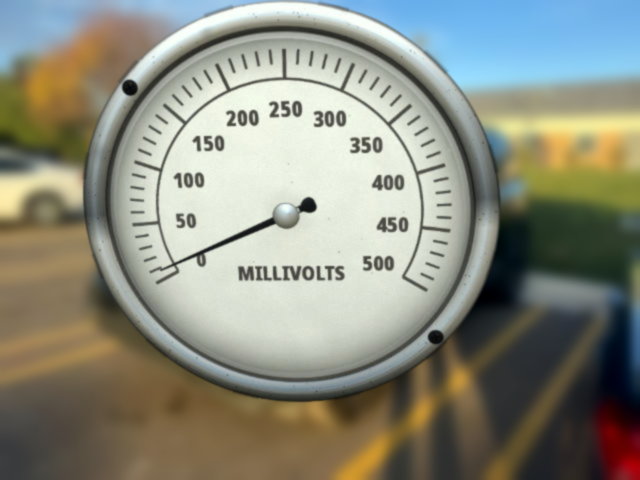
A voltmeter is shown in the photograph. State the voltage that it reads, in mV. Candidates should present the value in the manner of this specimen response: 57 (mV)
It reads 10 (mV)
